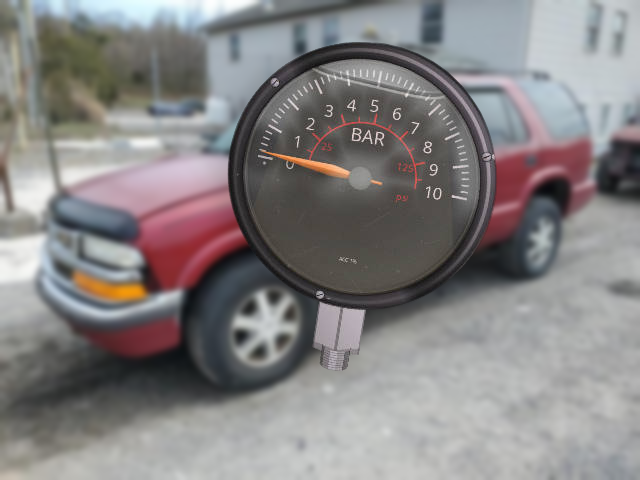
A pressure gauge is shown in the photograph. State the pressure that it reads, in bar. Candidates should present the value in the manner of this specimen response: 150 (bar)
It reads 0.2 (bar)
